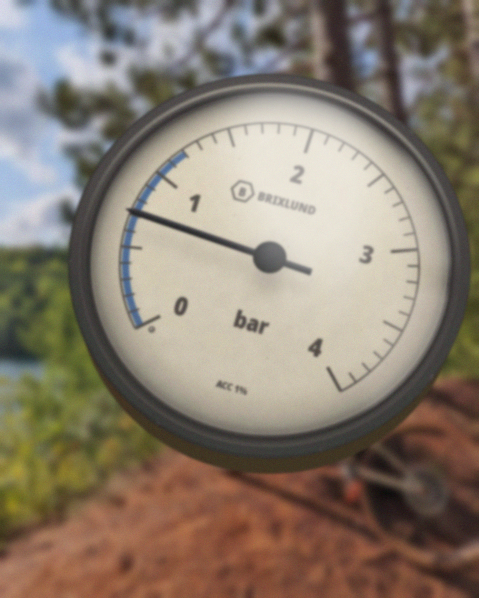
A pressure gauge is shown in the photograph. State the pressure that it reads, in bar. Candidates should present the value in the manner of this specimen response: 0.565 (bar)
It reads 0.7 (bar)
